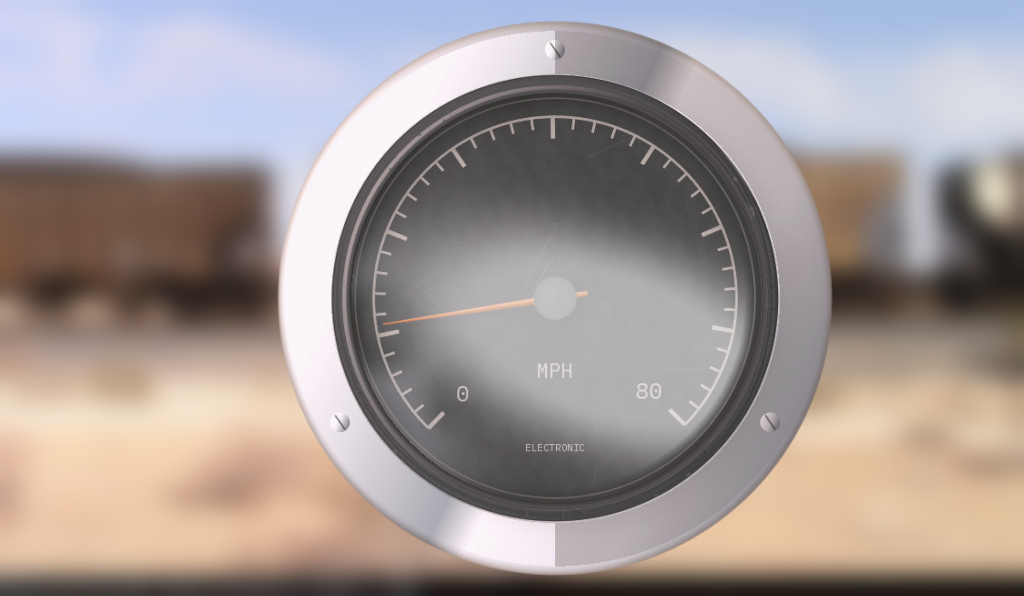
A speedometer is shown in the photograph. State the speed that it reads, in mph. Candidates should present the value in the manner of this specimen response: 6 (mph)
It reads 11 (mph)
